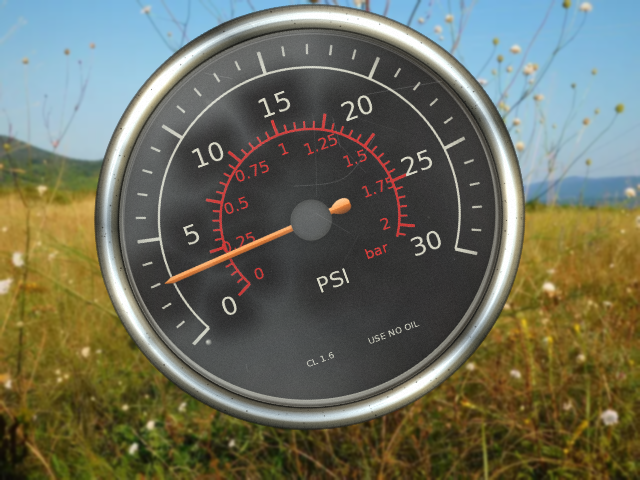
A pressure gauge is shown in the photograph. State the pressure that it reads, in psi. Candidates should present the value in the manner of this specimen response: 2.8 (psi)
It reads 3 (psi)
